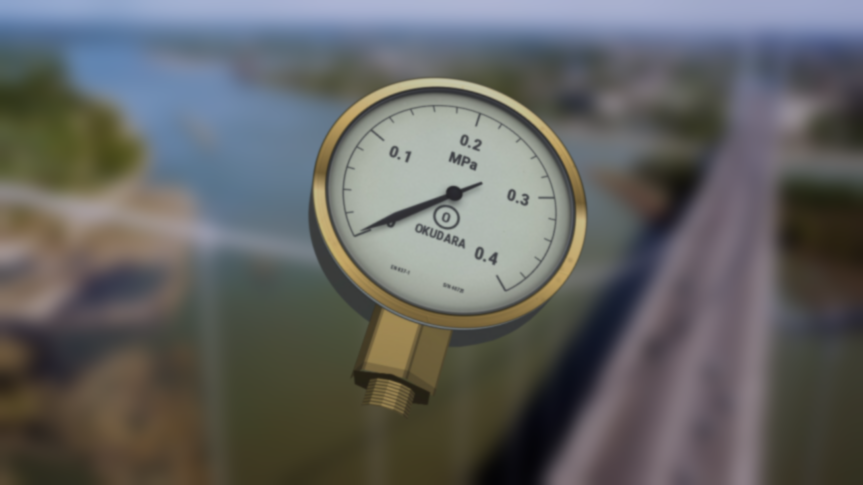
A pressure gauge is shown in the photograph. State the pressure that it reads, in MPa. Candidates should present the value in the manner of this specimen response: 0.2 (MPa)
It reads 0 (MPa)
